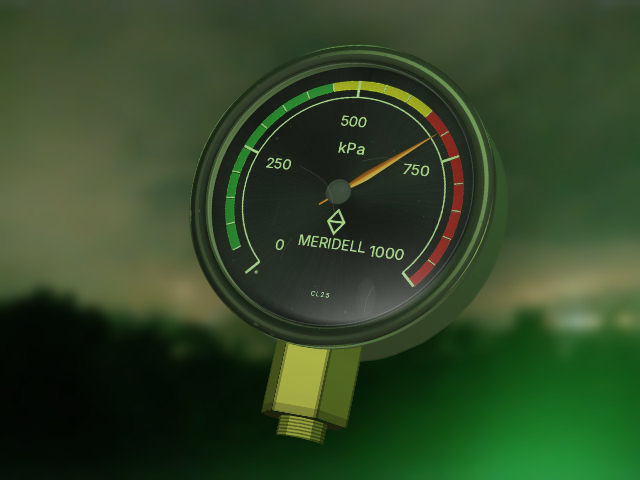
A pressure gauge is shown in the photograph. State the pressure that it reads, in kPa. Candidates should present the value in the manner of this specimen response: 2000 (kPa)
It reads 700 (kPa)
